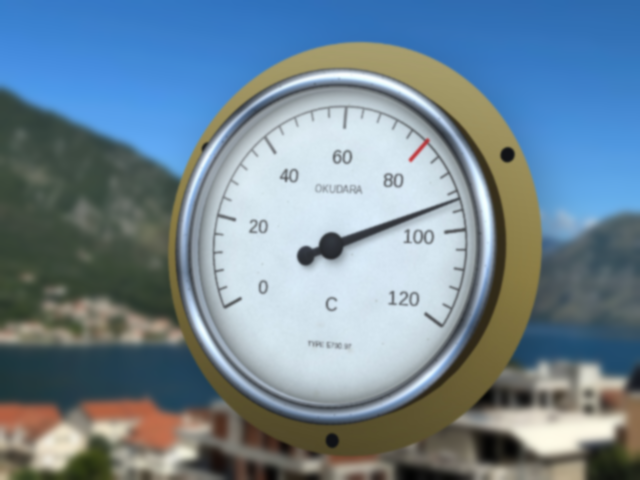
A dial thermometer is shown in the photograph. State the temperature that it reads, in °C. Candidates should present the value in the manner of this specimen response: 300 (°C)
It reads 94 (°C)
